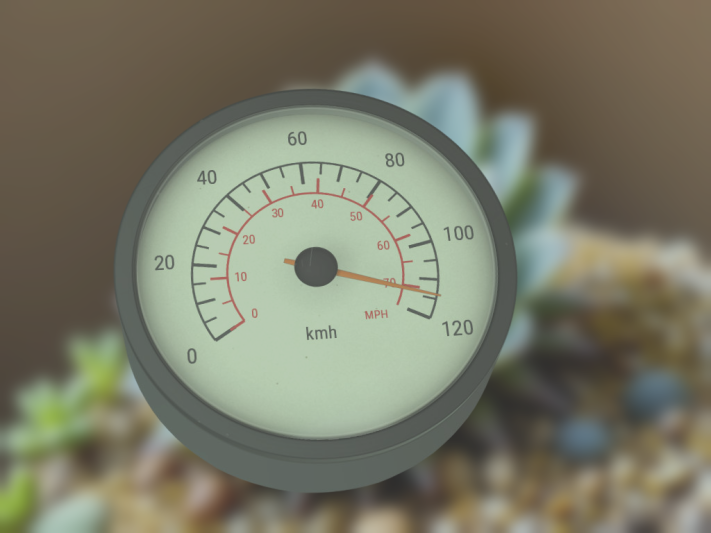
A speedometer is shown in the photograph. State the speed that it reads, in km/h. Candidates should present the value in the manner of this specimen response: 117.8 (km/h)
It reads 115 (km/h)
